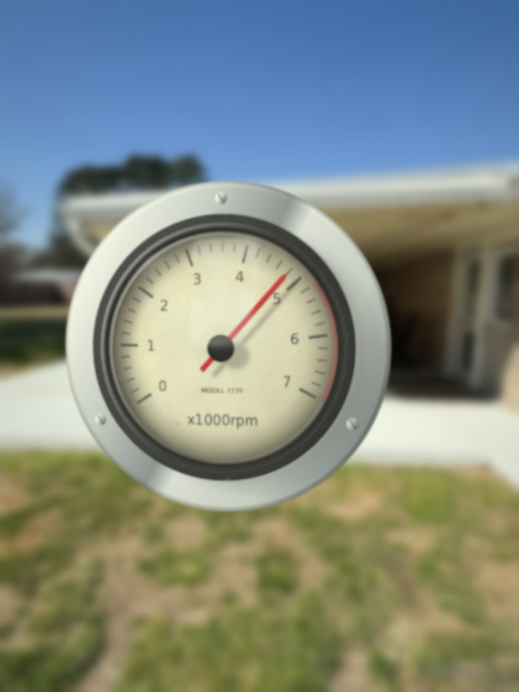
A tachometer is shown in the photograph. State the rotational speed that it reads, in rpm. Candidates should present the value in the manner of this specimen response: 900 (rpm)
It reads 4800 (rpm)
